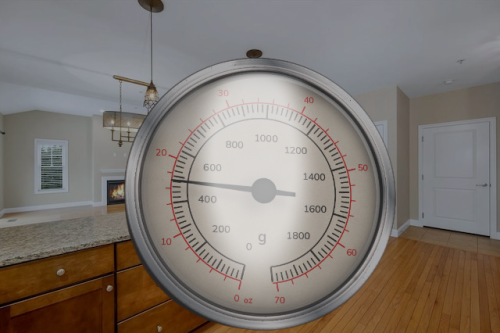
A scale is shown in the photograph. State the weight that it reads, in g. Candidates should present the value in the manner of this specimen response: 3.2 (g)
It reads 480 (g)
